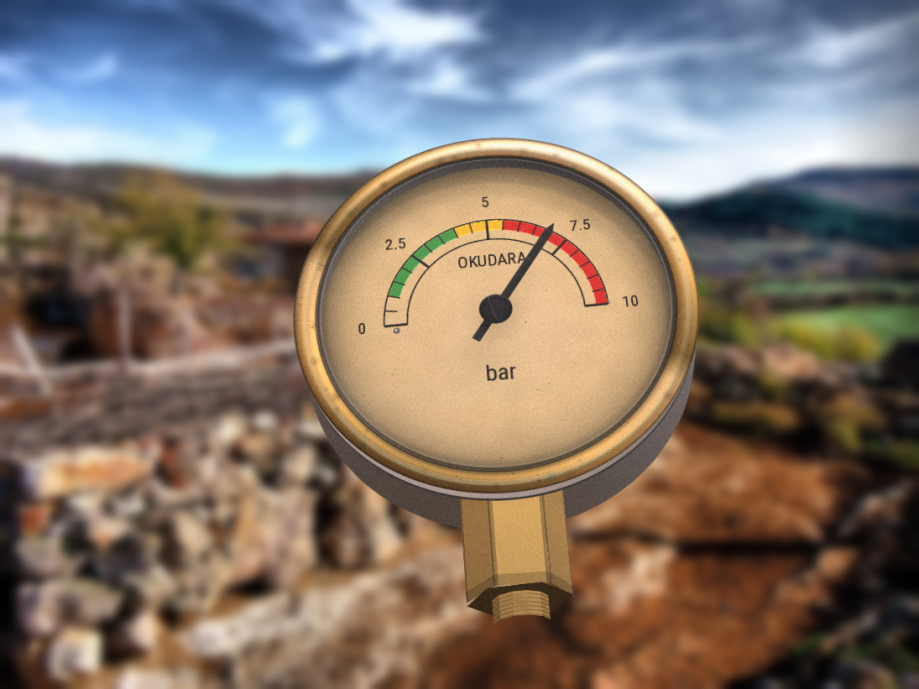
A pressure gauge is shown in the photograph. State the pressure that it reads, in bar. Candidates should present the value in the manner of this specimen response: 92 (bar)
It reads 7 (bar)
